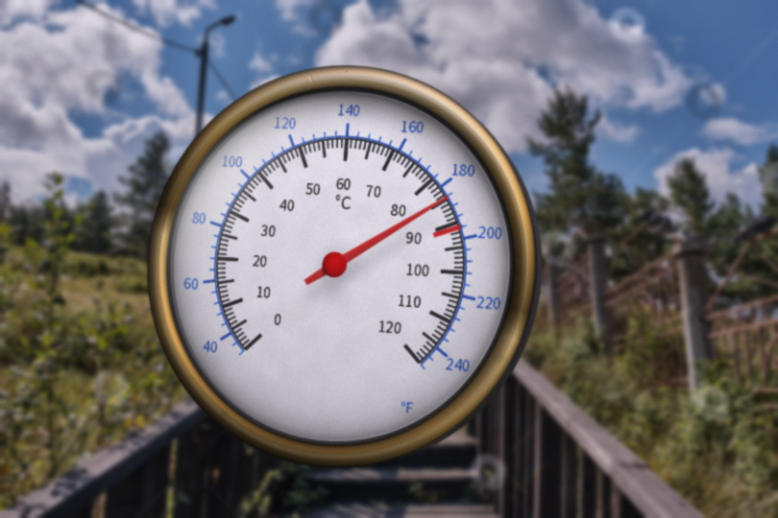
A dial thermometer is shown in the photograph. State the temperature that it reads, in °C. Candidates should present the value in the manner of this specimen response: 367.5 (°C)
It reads 85 (°C)
